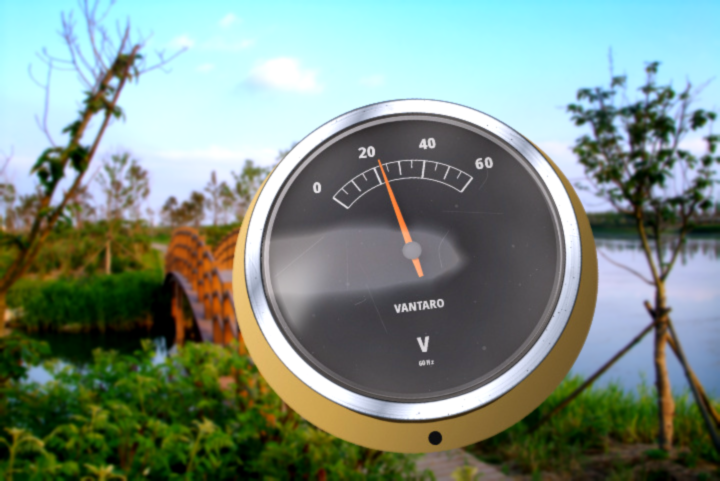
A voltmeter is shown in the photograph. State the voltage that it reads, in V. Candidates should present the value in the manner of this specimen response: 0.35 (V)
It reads 22.5 (V)
